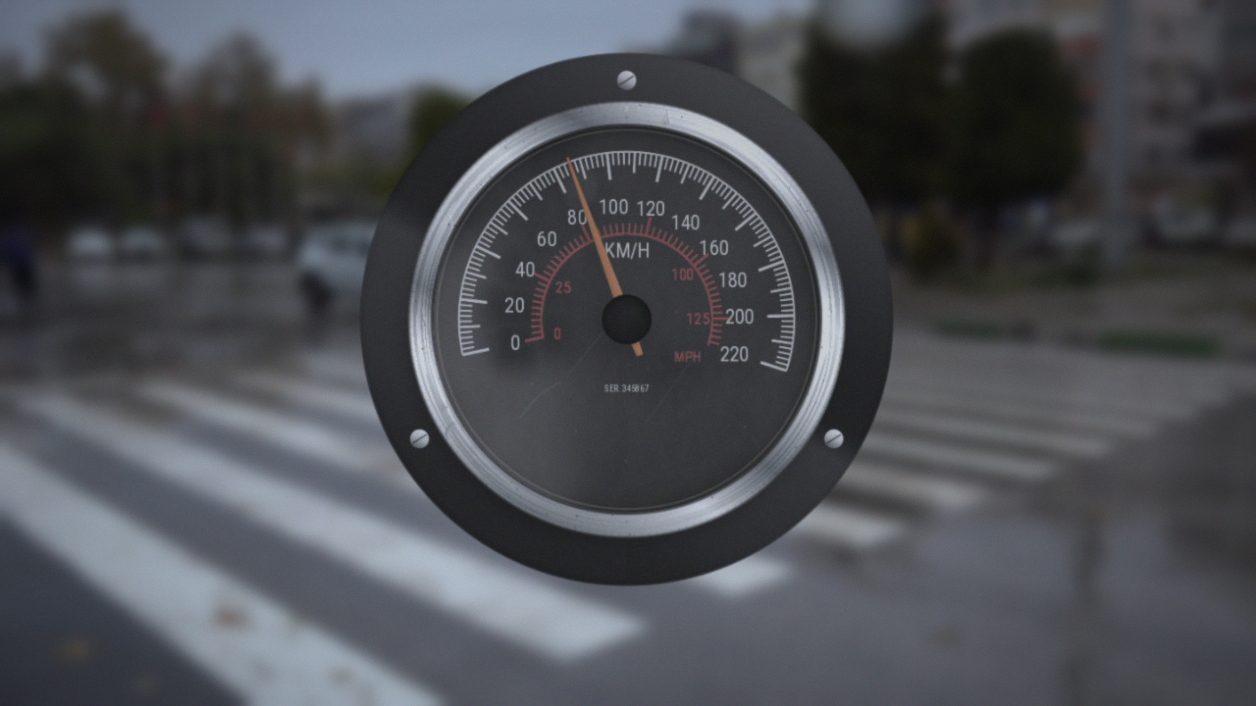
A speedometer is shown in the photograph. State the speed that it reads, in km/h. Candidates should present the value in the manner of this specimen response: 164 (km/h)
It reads 86 (km/h)
